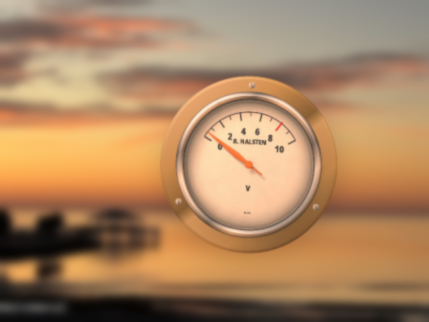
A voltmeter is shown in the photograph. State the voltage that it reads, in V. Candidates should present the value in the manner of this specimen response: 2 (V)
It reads 0.5 (V)
